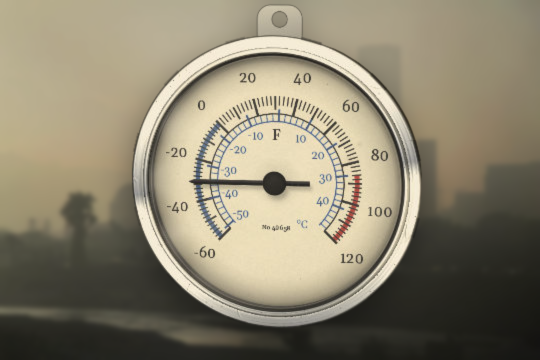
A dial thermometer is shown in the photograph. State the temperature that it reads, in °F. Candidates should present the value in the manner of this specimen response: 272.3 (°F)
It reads -30 (°F)
